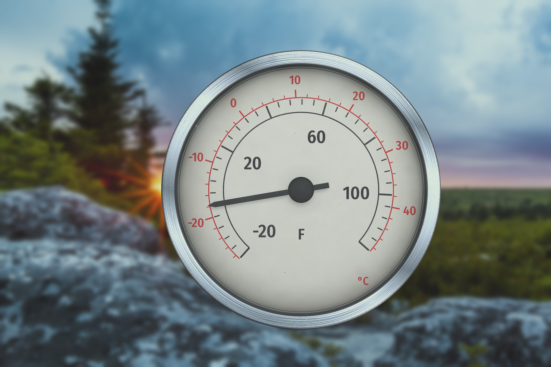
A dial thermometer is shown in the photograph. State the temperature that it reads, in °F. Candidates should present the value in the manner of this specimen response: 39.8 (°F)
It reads 0 (°F)
